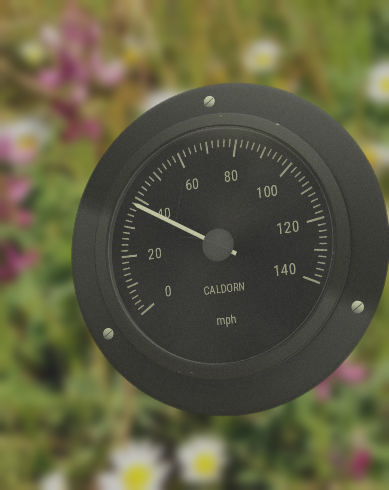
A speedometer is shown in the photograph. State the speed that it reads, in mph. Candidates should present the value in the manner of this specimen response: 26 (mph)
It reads 38 (mph)
